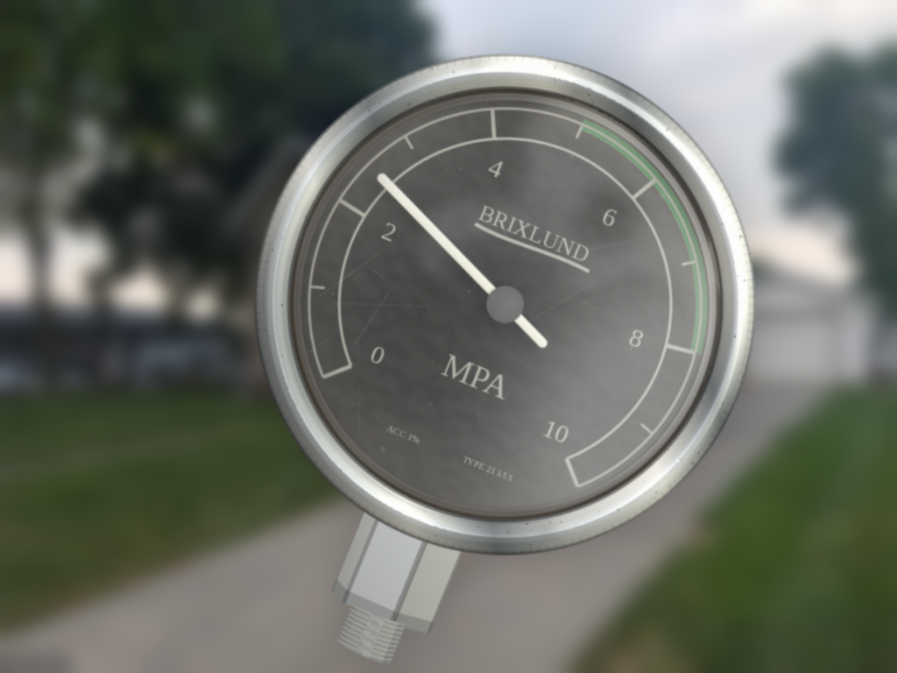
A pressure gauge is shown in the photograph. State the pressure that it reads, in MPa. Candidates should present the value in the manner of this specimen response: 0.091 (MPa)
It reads 2.5 (MPa)
